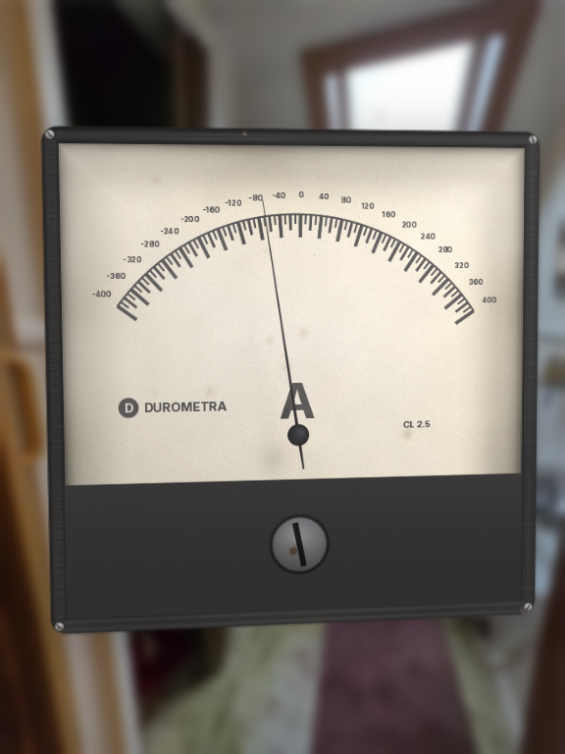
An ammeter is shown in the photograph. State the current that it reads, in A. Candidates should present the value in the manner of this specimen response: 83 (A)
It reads -70 (A)
